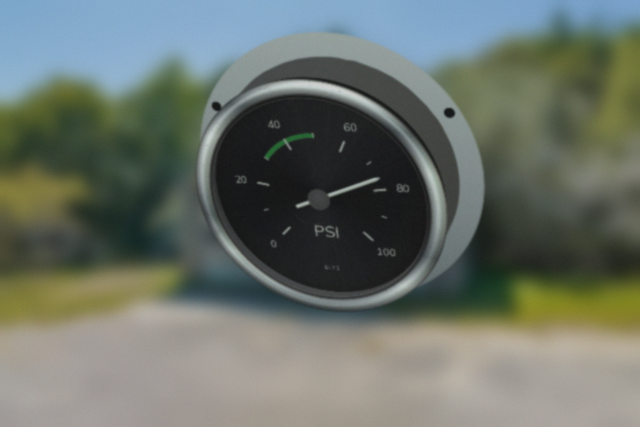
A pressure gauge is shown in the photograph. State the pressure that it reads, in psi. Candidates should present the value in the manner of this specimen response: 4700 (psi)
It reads 75 (psi)
